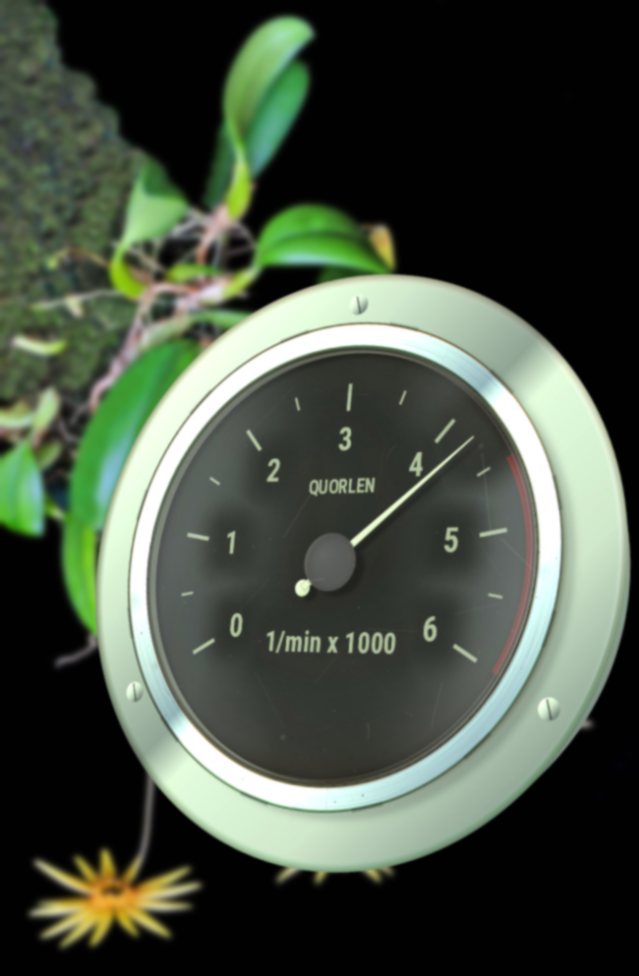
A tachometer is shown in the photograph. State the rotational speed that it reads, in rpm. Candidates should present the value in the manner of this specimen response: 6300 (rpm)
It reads 4250 (rpm)
